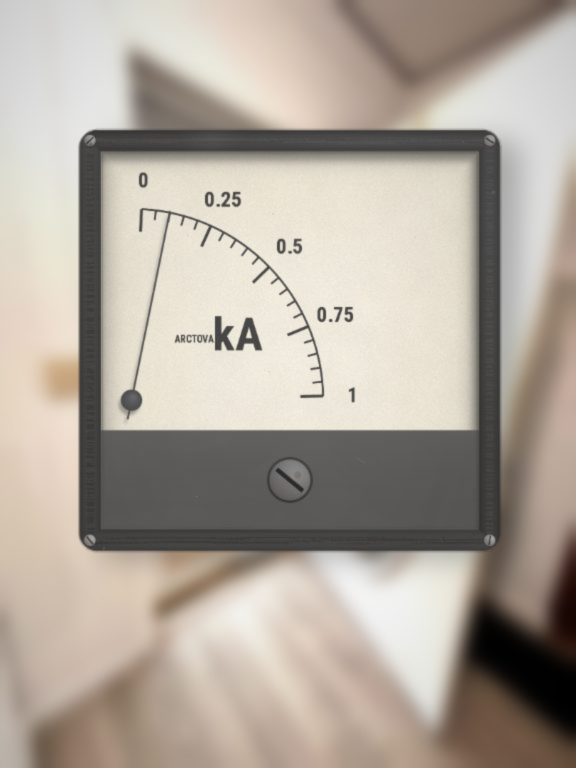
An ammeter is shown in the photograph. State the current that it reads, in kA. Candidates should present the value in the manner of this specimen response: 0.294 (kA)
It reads 0.1 (kA)
